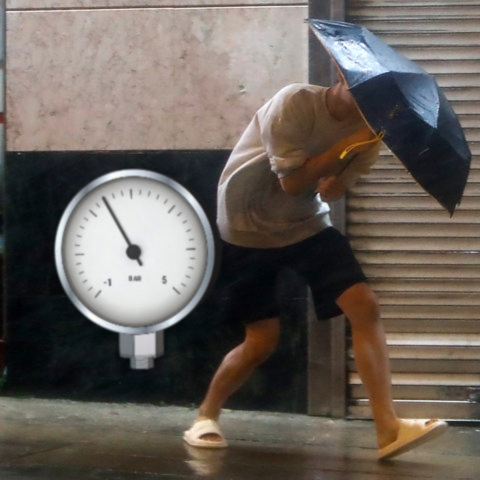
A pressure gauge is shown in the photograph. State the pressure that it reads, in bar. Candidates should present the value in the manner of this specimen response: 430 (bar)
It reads 1.4 (bar)
